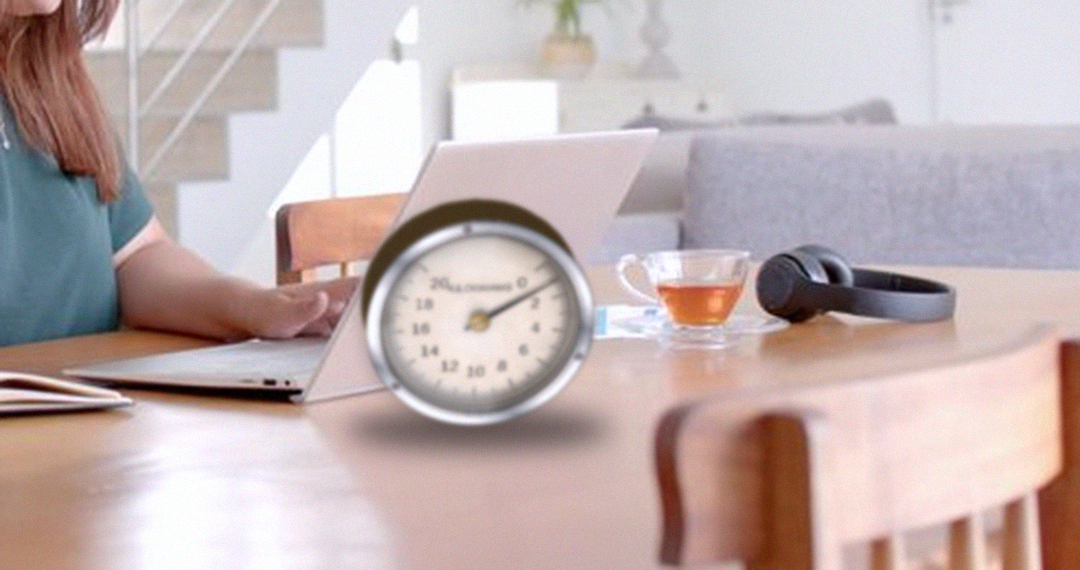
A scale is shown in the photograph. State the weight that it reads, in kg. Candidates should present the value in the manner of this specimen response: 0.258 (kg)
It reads 1 (kg)
